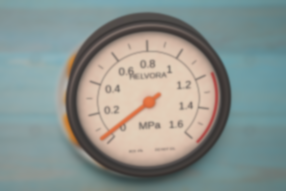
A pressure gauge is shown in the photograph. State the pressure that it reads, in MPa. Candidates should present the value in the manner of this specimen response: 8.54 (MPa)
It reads 0.05 (MPa)
